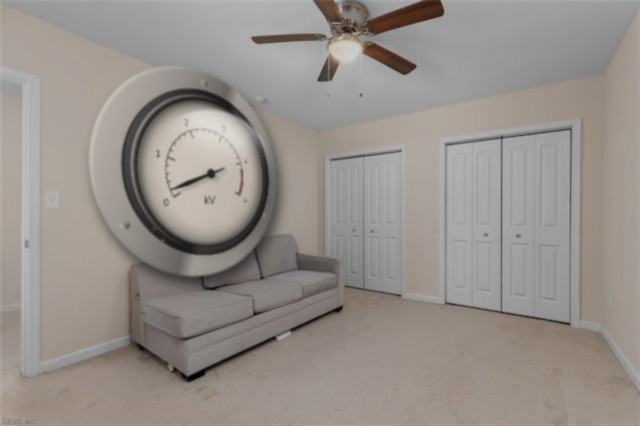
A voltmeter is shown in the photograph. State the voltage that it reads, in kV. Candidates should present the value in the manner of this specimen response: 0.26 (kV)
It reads 0.2 (kV)
